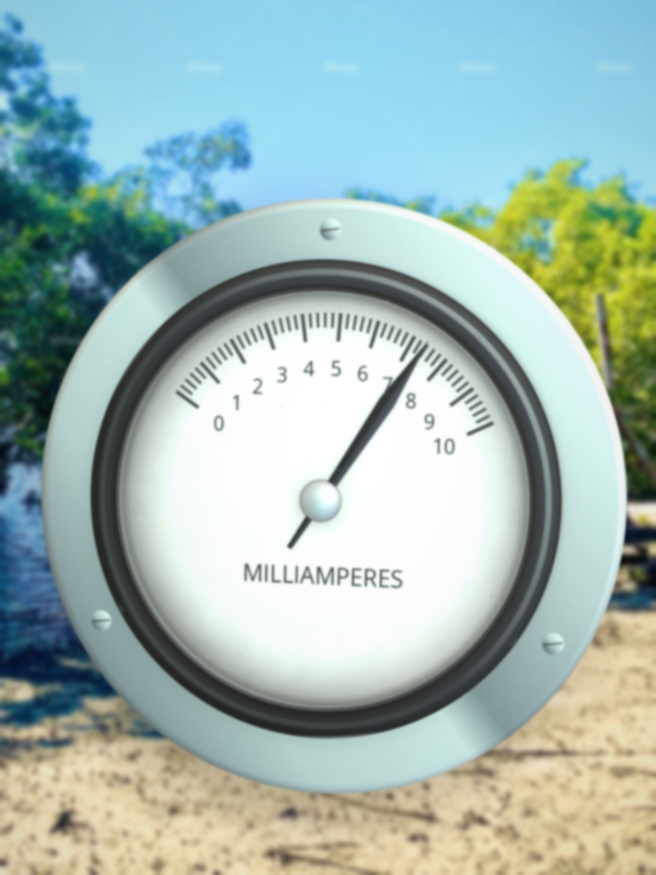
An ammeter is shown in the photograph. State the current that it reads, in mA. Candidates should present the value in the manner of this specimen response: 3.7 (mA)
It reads 7.4 (mA)
